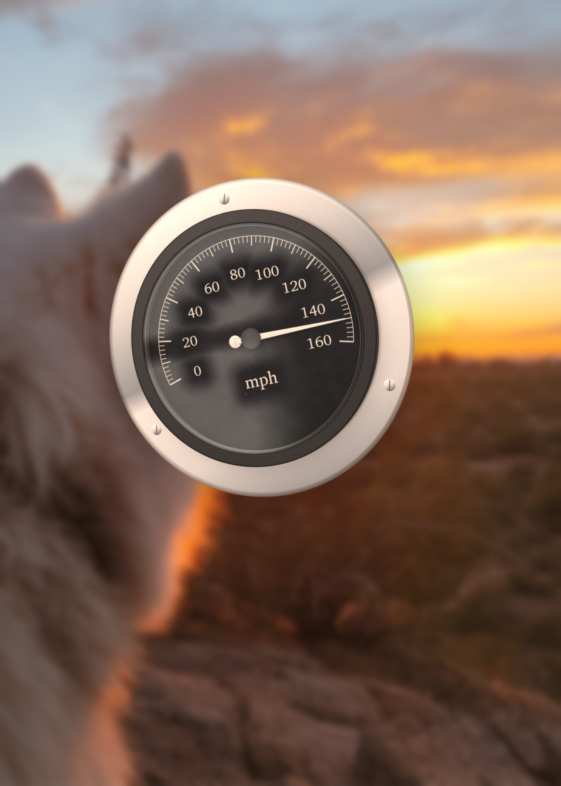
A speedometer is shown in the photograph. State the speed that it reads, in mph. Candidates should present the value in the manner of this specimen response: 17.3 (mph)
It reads 150 (mph)
